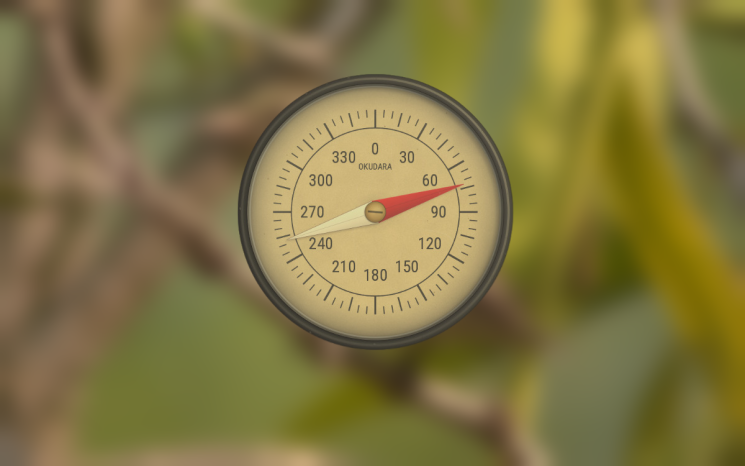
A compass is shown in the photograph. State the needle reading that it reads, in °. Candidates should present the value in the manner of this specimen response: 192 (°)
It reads 72.5 (°)
